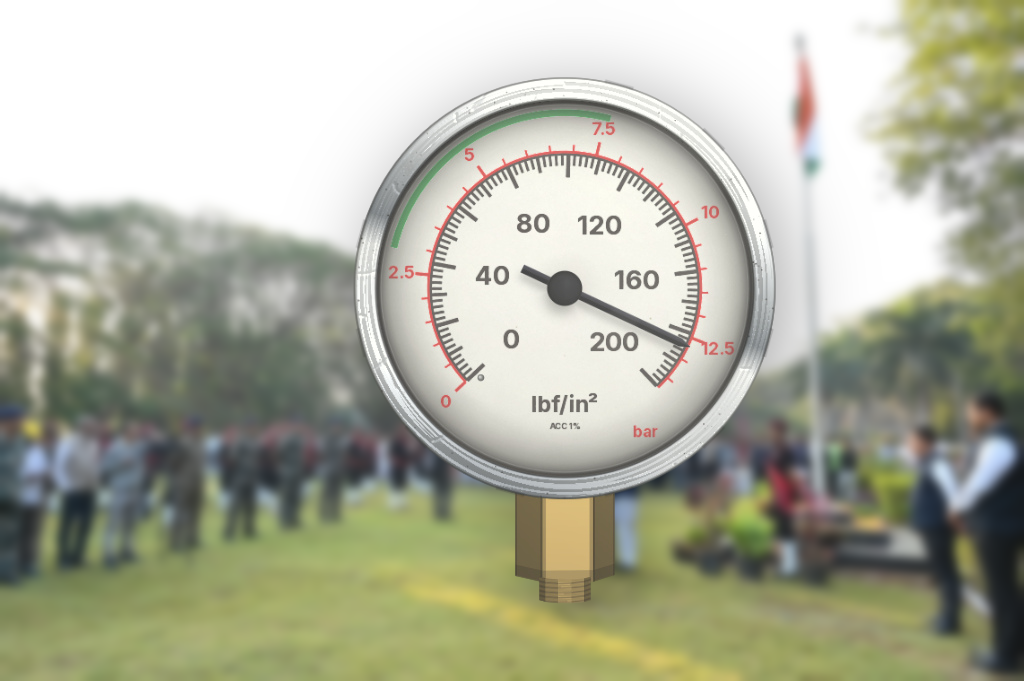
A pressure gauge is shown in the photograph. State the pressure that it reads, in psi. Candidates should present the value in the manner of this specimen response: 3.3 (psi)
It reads 184 (psi)
